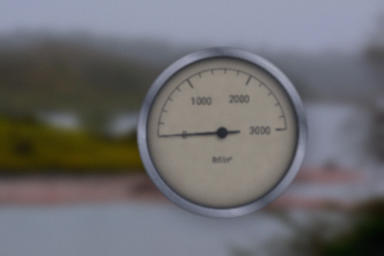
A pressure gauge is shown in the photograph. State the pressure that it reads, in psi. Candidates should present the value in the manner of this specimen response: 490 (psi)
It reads 0 (psi)
